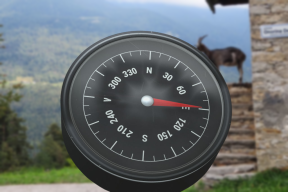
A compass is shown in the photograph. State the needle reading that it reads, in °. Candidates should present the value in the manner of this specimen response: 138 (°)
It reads 90 (°)
